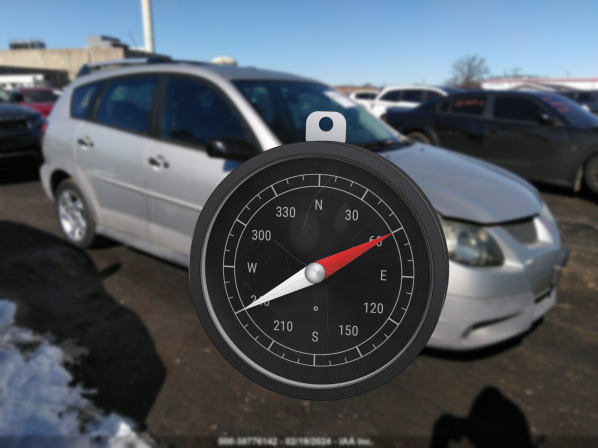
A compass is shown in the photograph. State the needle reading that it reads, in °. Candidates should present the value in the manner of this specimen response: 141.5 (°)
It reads 60 (°)
